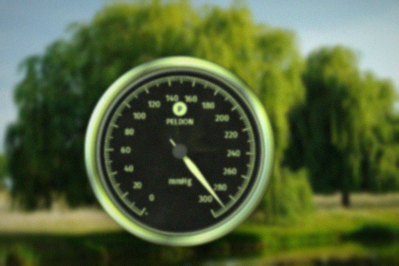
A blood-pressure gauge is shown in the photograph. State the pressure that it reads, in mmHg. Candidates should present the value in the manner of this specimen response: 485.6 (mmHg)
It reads 290 (mmHg)
